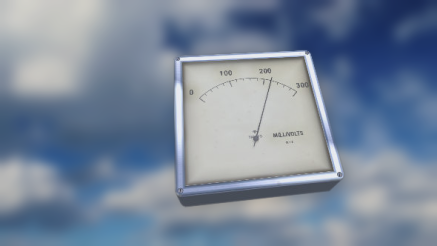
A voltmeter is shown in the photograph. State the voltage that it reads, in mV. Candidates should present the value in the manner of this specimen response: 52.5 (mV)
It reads 220 (mV)
